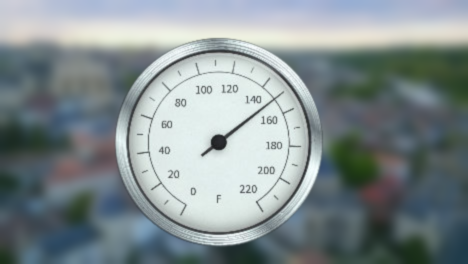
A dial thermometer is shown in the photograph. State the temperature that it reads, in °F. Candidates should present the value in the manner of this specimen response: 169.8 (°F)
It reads 150 (°F)
